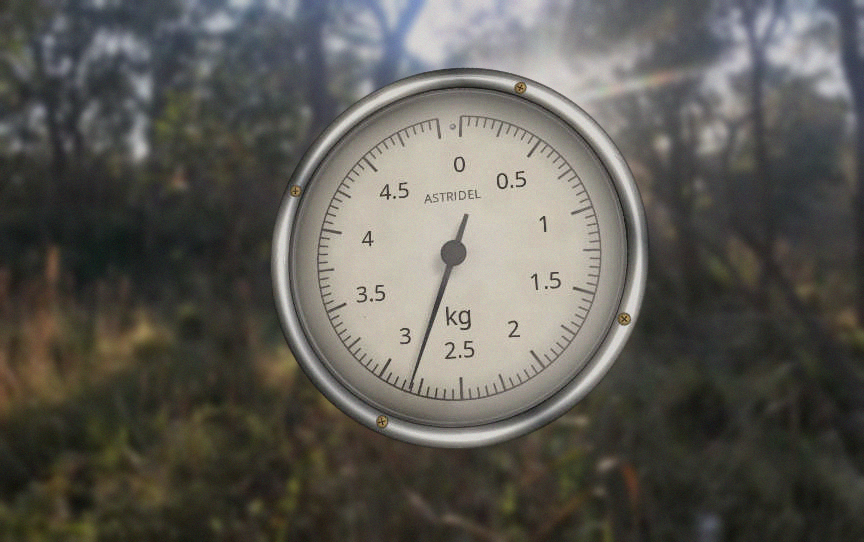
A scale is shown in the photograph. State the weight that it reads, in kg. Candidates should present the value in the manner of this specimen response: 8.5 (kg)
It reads 2.8 (kg)
